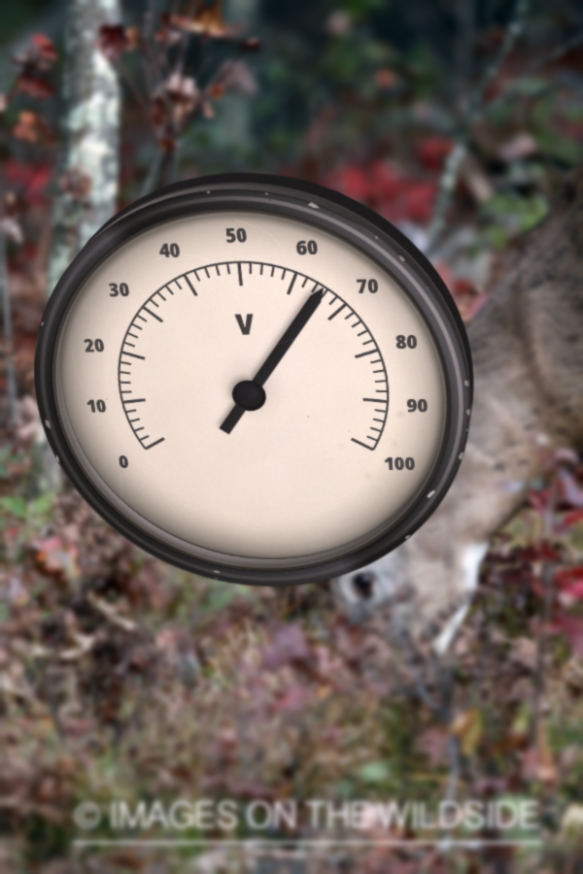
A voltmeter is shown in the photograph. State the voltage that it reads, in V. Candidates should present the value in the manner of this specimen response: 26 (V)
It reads 65 (V)
